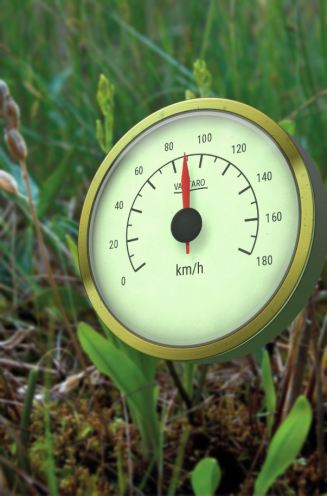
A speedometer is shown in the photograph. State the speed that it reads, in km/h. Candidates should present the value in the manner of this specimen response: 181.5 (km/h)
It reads 90 (km/h)
